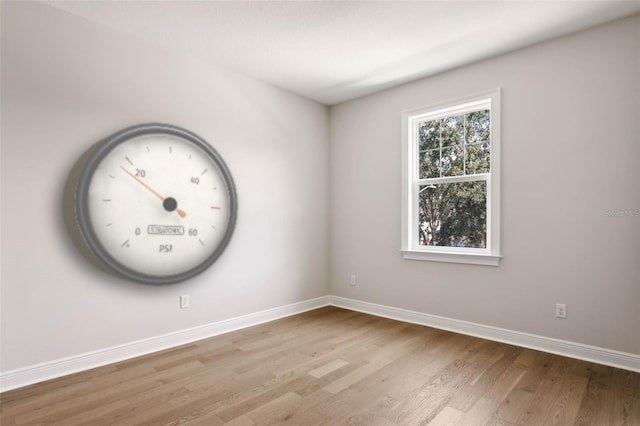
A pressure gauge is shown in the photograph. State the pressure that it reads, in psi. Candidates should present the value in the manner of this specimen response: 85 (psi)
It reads 17.5 (psi)
